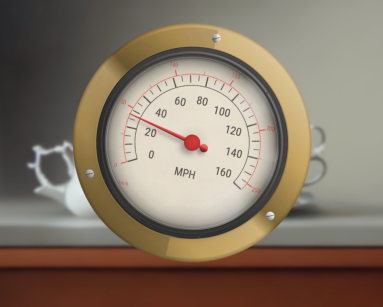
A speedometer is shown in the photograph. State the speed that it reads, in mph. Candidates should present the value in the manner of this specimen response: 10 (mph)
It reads 27.5 (mph)
